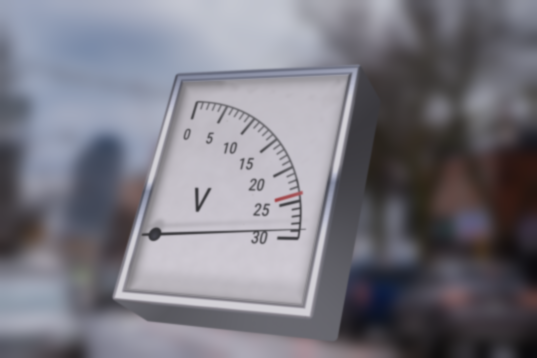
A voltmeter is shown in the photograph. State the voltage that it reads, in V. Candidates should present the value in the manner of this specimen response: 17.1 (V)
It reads 29 (V)
